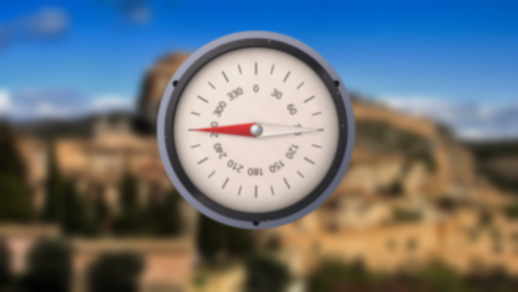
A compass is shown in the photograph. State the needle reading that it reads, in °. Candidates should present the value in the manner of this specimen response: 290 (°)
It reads 270 (°)
